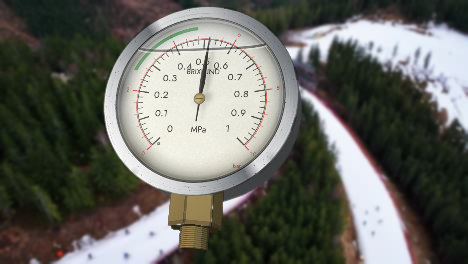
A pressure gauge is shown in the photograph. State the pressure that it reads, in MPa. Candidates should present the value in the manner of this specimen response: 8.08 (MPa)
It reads 0.52 (MPa)
